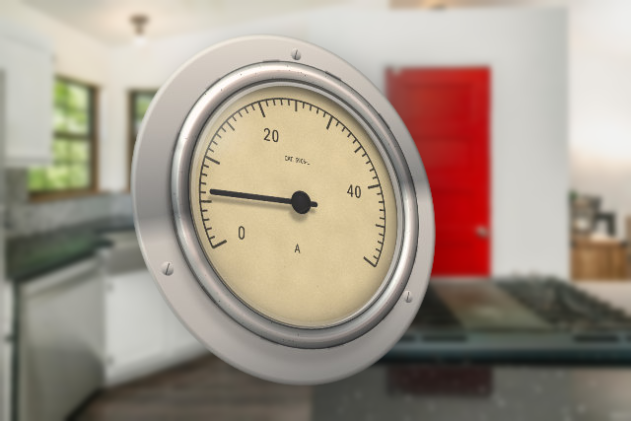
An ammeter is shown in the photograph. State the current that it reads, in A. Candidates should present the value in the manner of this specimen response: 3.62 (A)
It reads 6 (A)
